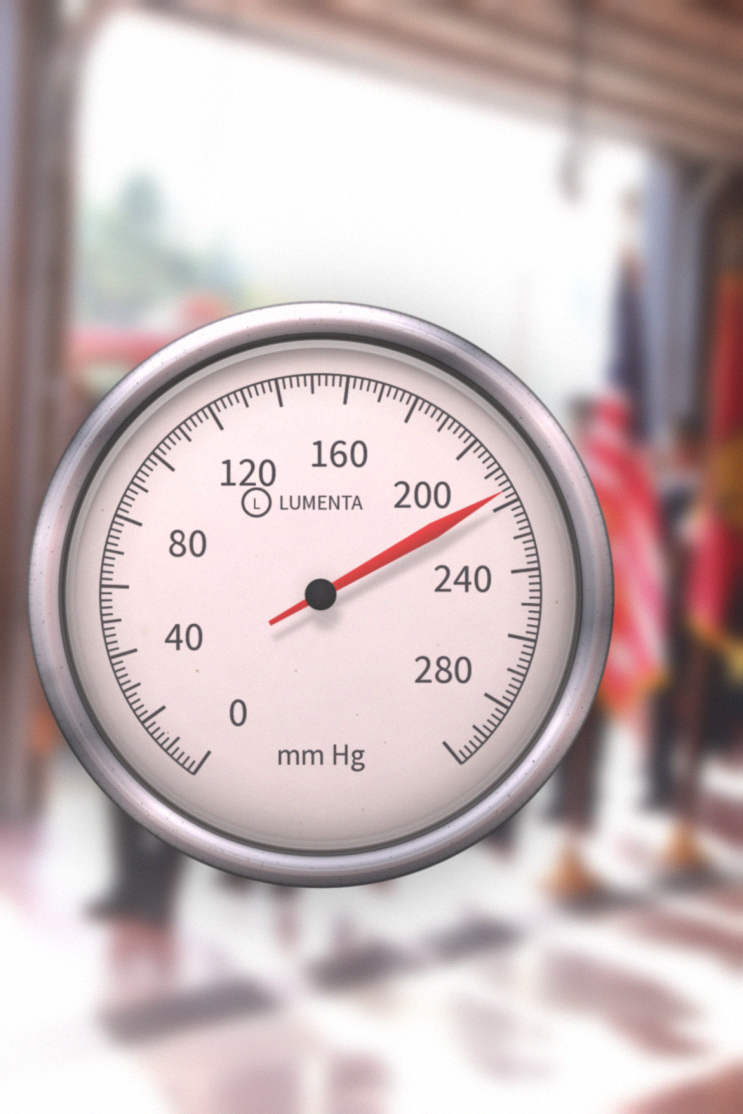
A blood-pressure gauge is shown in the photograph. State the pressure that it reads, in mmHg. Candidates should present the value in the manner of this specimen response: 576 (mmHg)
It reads 216 (mmHg)
